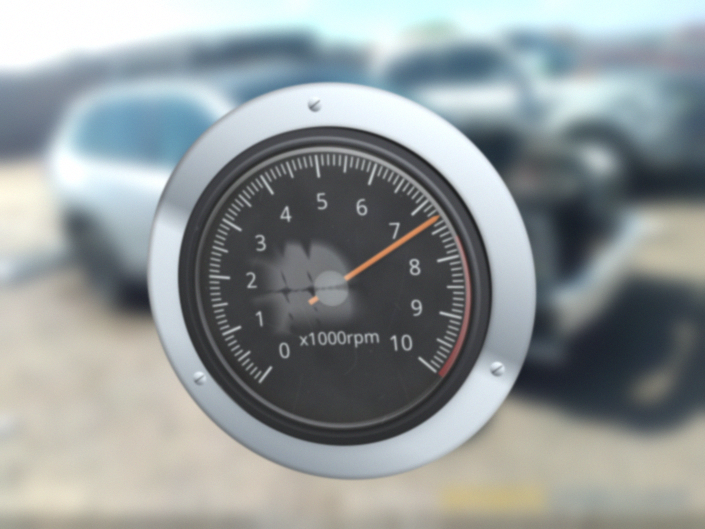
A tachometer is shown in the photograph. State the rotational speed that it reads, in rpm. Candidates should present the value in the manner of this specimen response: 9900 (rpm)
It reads 7300 (rpm)
